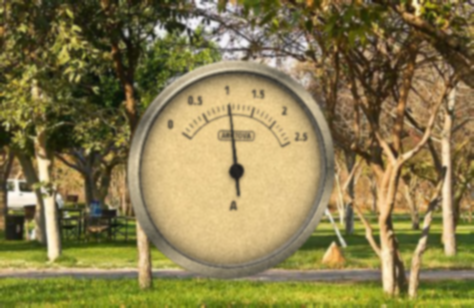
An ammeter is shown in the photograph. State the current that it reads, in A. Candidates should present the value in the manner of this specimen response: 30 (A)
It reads 1 (A)
